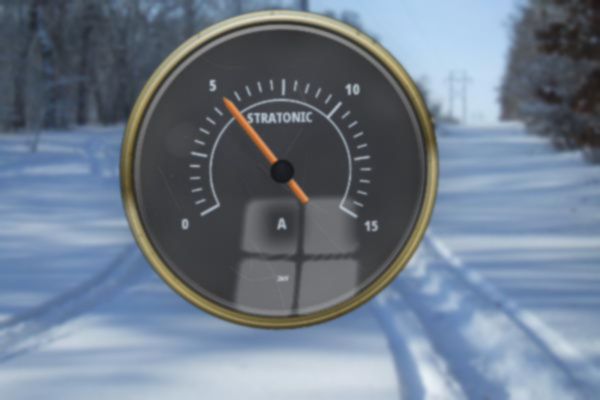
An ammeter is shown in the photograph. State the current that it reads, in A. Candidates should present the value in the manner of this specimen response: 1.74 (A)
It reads 5 (A)
